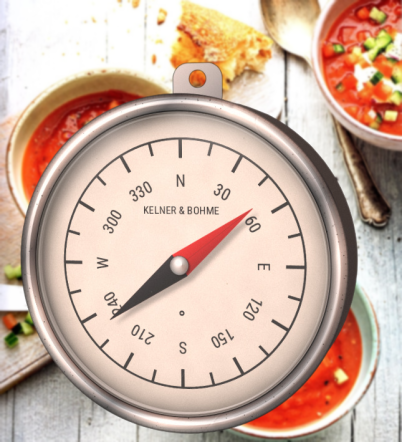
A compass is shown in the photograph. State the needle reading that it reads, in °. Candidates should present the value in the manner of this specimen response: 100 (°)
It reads 52.5 (°)
